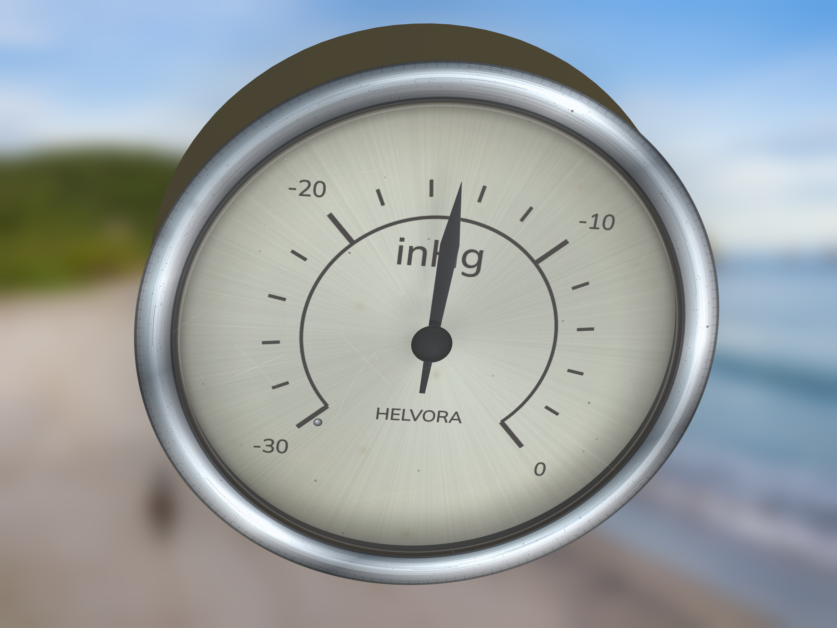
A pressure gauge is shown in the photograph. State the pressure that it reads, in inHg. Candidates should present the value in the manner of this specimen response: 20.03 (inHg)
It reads -15 (inHg)
